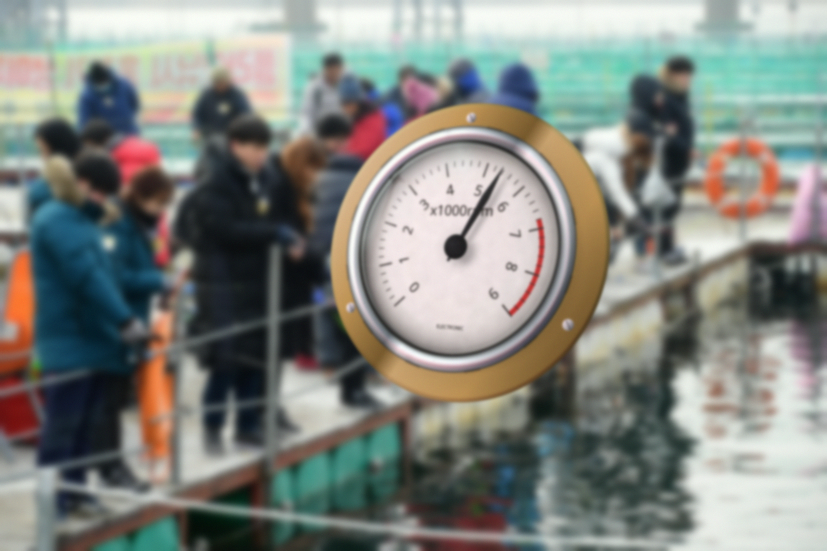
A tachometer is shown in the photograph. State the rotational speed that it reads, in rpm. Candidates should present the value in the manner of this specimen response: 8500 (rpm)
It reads 5400 (rpm)
